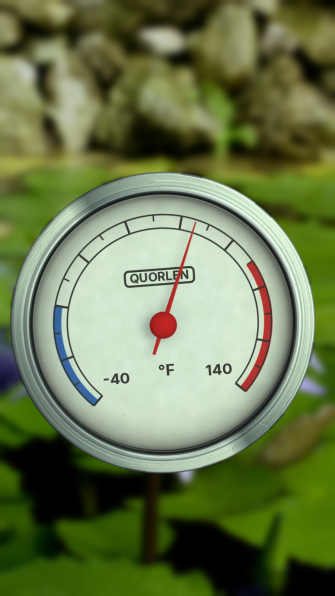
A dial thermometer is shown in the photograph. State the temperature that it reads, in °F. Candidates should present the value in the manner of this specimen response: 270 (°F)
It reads 65 (°F)
